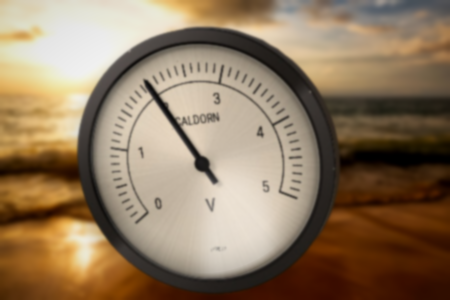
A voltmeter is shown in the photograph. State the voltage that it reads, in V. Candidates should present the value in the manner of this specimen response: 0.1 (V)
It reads 2 (V)
